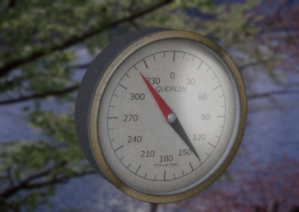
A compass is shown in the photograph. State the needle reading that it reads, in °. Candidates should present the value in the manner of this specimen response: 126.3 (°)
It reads 320 (°)
